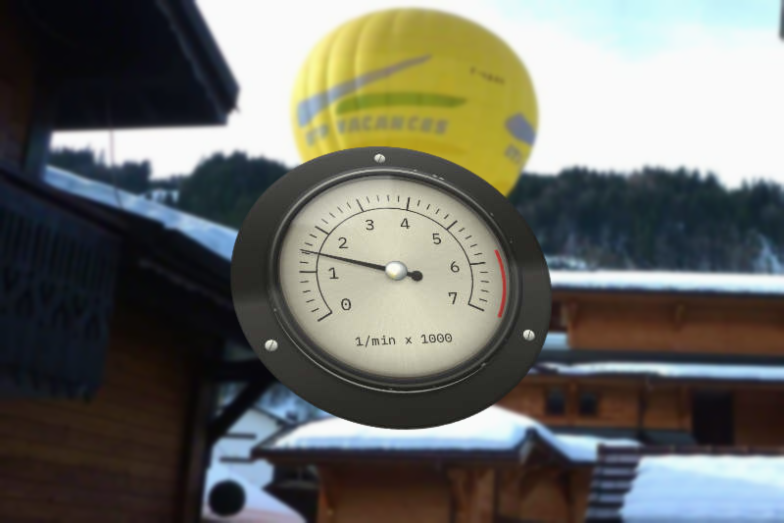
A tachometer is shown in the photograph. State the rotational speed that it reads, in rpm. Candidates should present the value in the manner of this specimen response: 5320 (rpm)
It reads 1400 (rpm)
